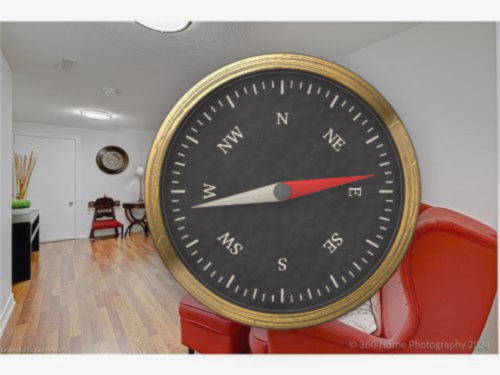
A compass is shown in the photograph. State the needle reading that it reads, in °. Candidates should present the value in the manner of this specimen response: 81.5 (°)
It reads 80 (°)
